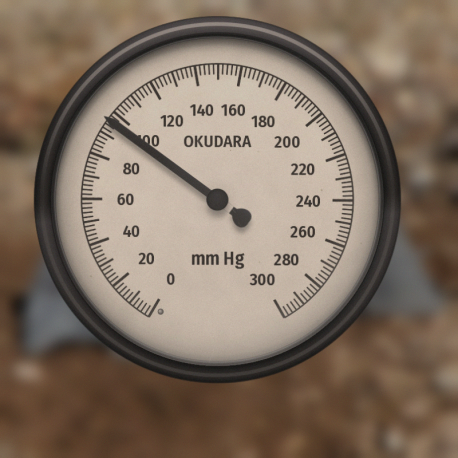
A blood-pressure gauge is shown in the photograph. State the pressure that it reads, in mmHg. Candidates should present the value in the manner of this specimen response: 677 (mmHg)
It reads 96 (mmHg)
